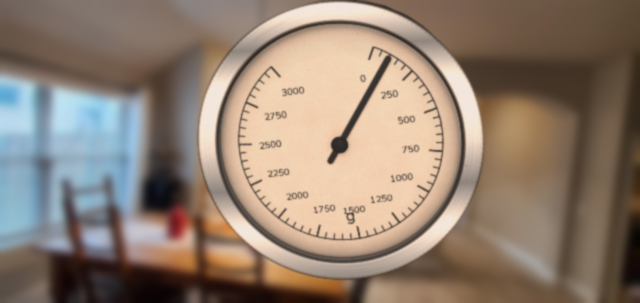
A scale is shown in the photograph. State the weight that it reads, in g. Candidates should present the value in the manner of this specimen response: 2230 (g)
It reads 100 (g)
